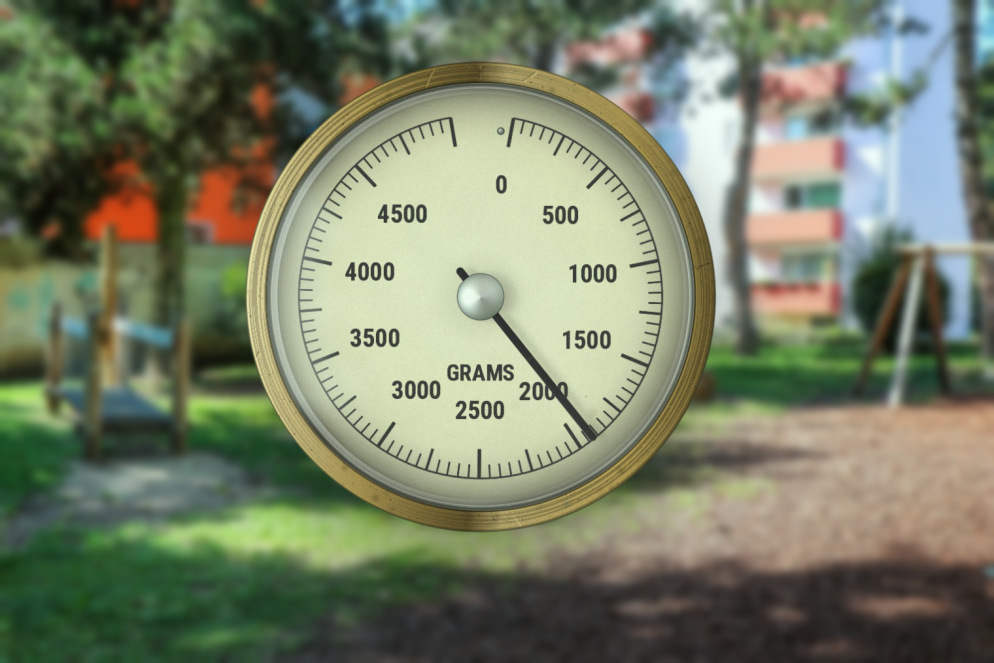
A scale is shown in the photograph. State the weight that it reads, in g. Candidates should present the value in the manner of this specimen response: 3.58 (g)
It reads 1925 (g)
